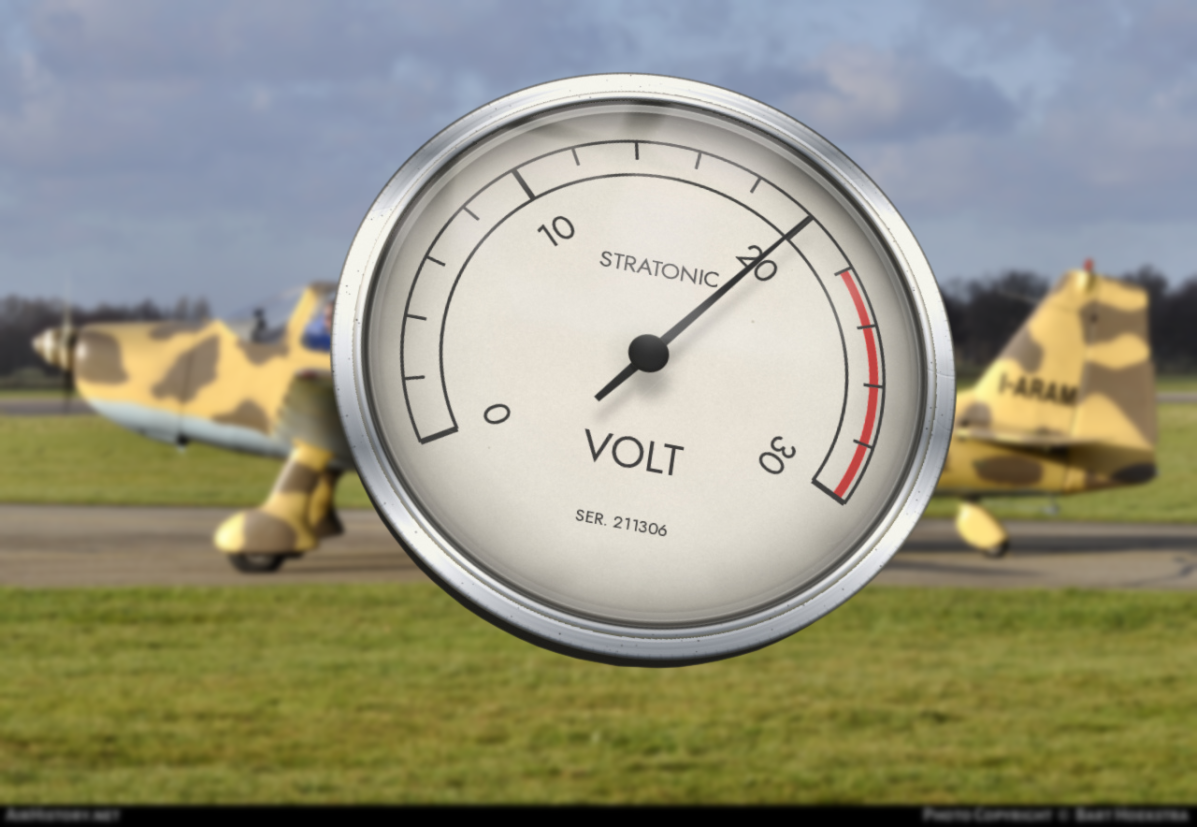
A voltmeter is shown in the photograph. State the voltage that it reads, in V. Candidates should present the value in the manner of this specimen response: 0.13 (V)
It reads 20 (V)
